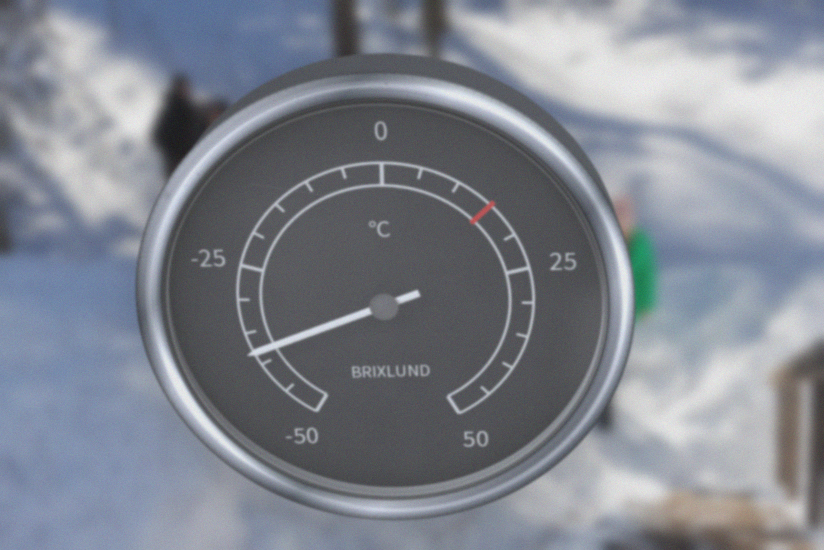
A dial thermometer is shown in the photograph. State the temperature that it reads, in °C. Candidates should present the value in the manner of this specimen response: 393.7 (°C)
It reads -37.5 (°C)
